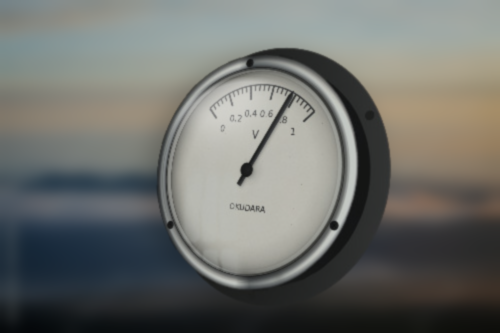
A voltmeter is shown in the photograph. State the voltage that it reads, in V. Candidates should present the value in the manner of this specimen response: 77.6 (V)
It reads 0.8 (V)
